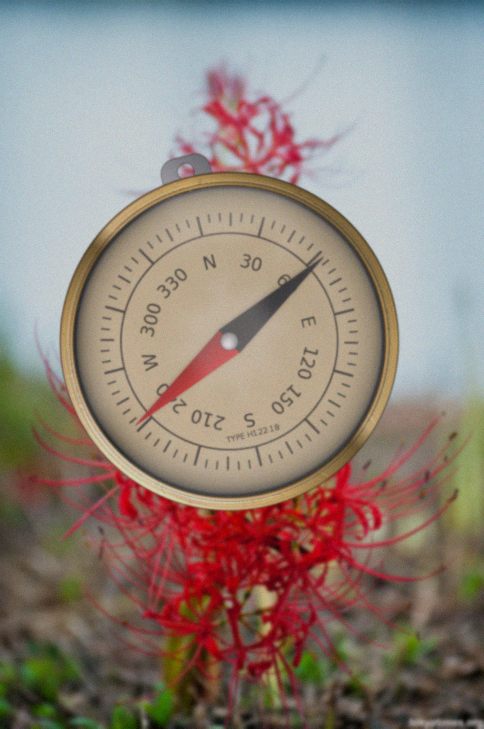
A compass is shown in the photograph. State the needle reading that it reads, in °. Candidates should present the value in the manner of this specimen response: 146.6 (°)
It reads 242.5 (°)
